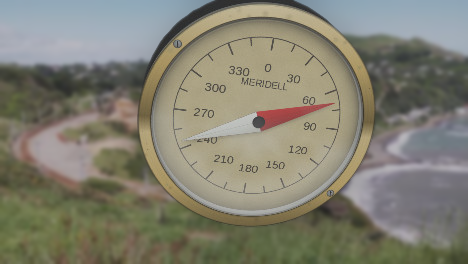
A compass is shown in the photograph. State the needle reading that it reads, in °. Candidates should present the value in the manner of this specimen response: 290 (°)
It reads 67.5 (°)
